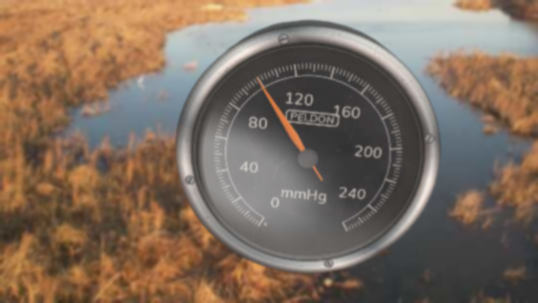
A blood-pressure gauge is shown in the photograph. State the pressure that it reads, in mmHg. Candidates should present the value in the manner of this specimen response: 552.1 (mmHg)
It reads 100 (mmHg)
